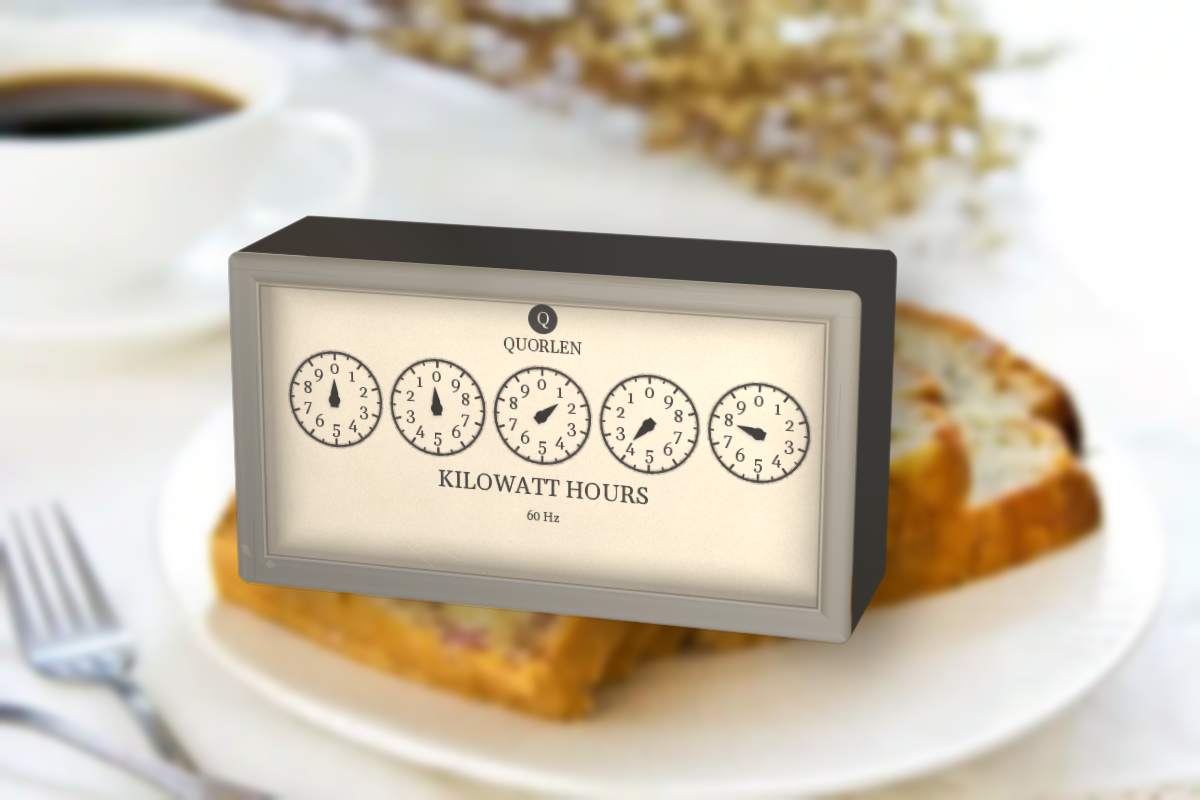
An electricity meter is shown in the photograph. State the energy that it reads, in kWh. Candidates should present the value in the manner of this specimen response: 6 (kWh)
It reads 138 (kWh)
